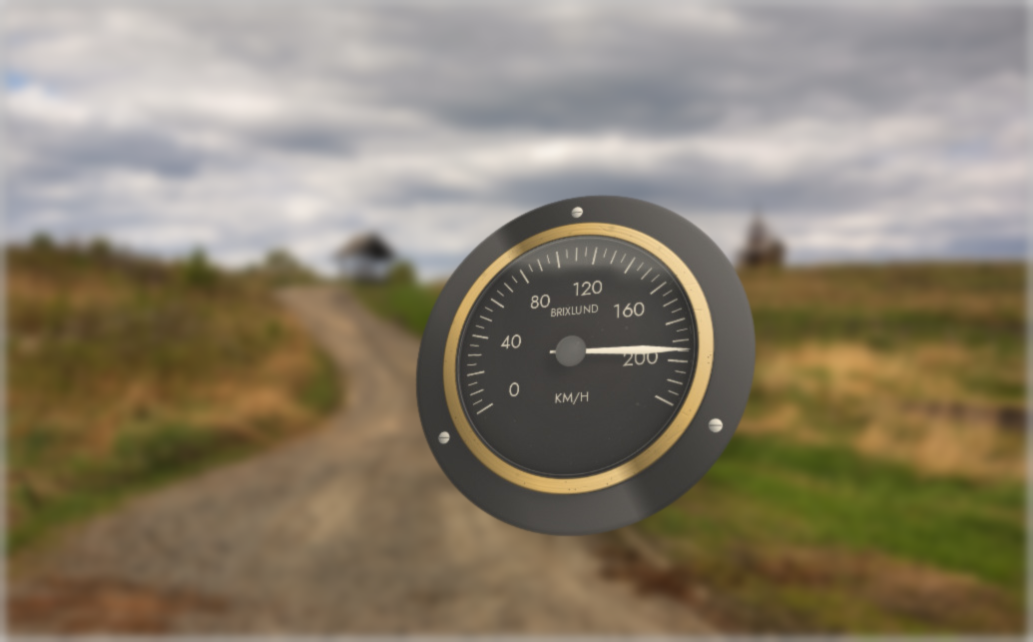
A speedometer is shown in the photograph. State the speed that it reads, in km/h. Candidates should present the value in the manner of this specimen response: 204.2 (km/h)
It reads 195 (km/h)
